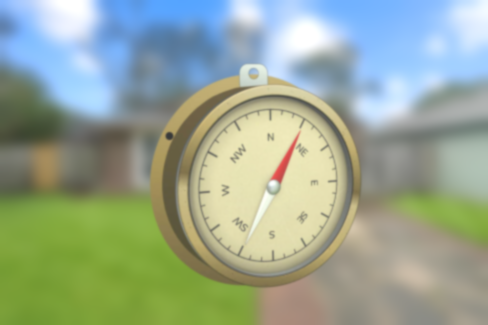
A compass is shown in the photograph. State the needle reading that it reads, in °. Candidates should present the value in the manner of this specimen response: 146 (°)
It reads 30 (°)
